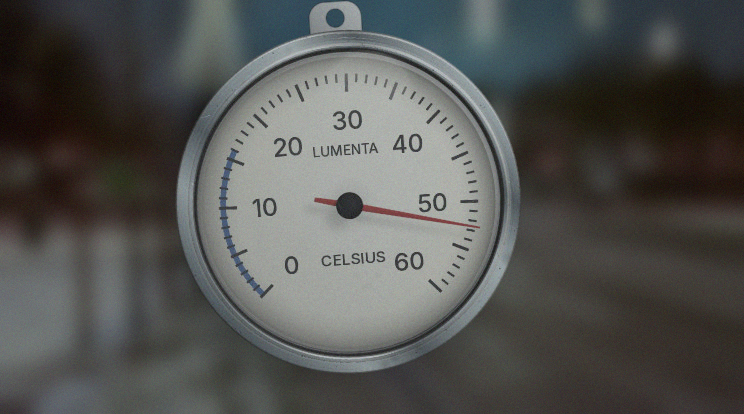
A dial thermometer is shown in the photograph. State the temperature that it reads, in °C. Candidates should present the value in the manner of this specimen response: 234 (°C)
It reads 52.5 (°C)
